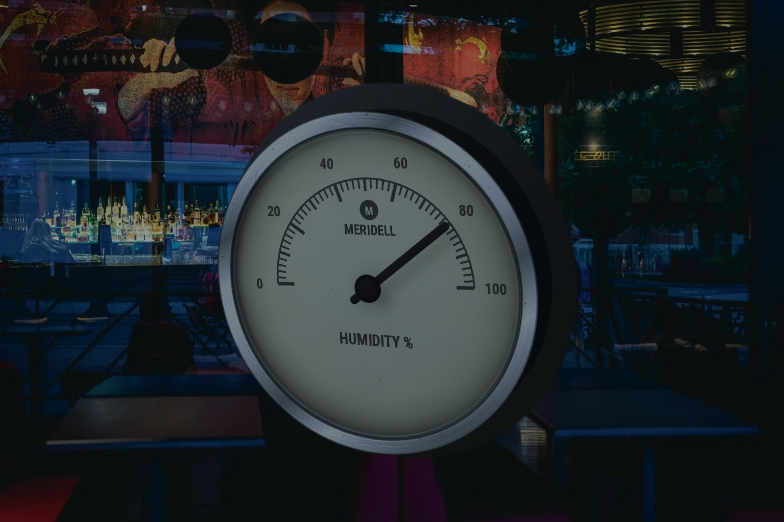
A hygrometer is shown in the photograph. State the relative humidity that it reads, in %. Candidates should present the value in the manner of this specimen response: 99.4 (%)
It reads 80 (%)
